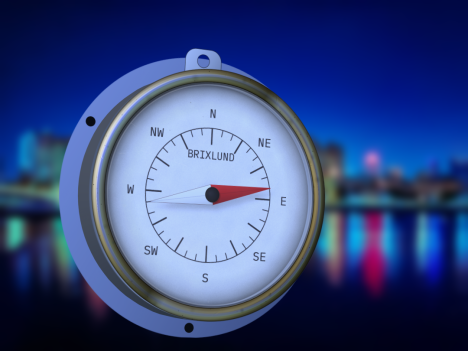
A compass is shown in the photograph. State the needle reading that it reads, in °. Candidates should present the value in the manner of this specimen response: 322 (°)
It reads 80 (°)
